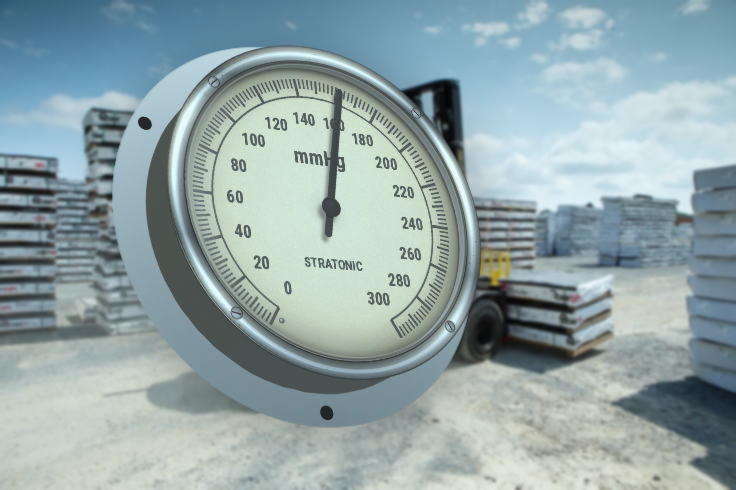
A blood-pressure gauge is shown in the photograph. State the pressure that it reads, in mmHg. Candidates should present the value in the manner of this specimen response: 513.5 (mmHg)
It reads 160 (mmHg)
